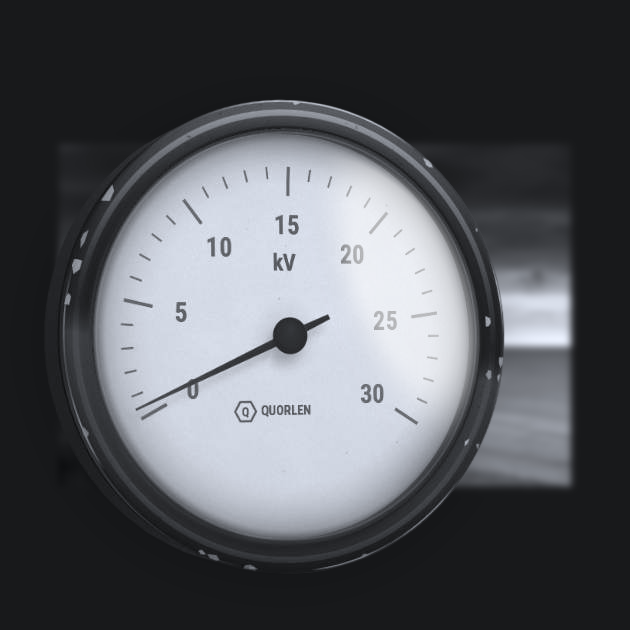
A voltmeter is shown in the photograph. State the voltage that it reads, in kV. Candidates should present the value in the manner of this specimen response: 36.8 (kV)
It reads 0.5 (kV)
